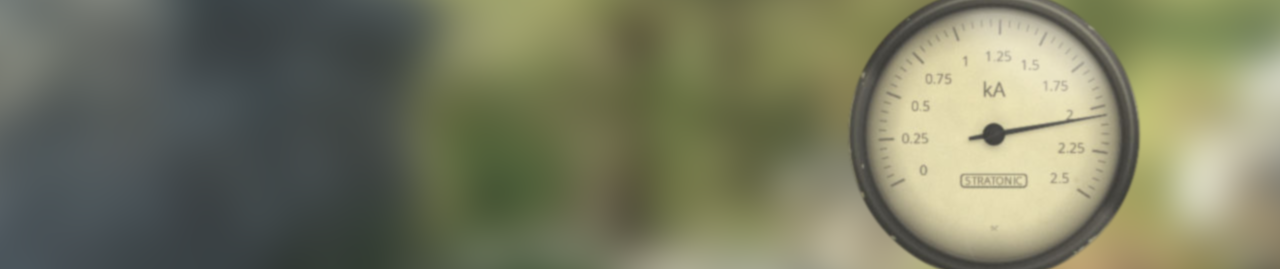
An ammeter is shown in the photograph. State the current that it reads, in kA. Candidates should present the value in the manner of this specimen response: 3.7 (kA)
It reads 2.05 (kA)
